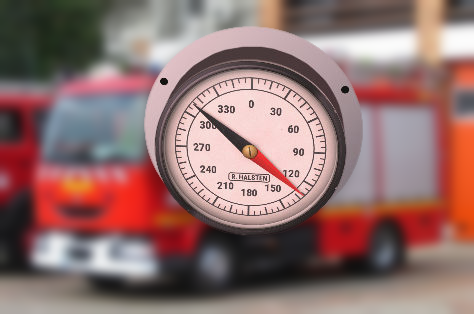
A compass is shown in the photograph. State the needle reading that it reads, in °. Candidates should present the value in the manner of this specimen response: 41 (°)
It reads 130 (°)
